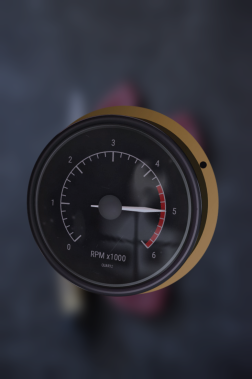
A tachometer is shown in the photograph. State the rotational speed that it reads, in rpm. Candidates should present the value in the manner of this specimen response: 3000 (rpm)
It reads 5000 (rpm)
